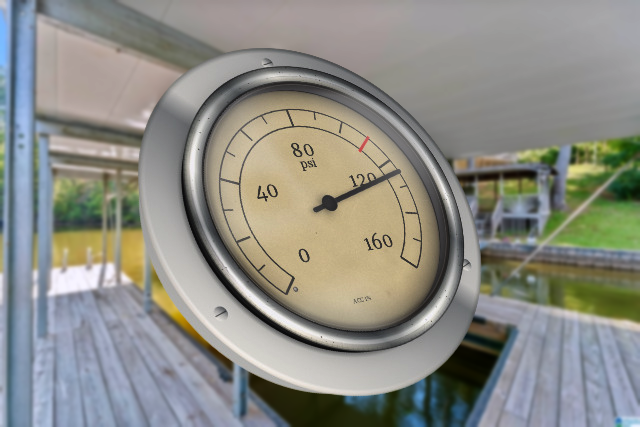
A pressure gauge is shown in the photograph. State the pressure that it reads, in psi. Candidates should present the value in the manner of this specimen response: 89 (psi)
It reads 125 (psi)
